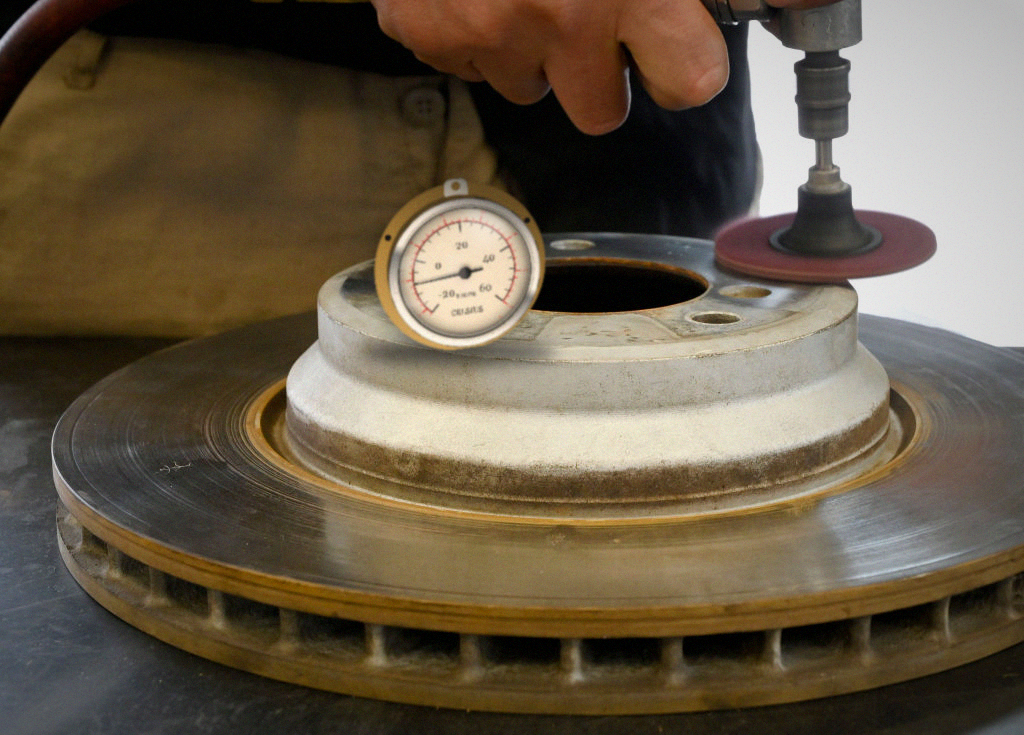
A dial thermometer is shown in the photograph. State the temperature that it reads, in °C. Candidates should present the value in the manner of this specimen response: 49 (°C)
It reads -8 (°C)
